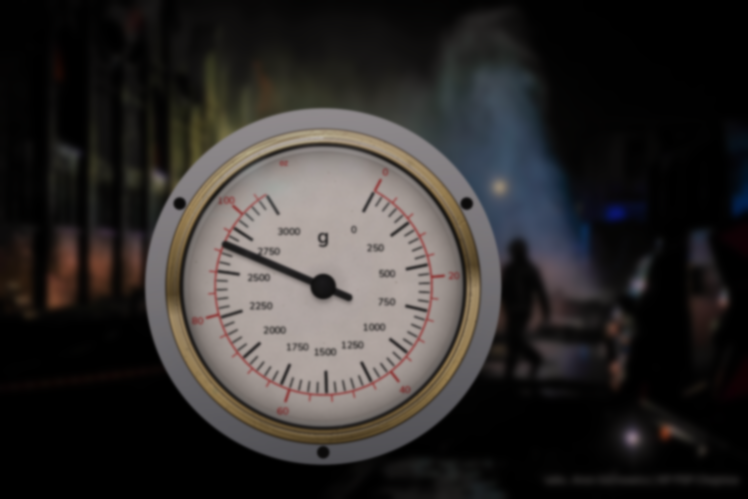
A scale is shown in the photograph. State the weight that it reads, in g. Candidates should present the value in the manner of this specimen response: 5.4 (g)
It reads 2650 (g)
